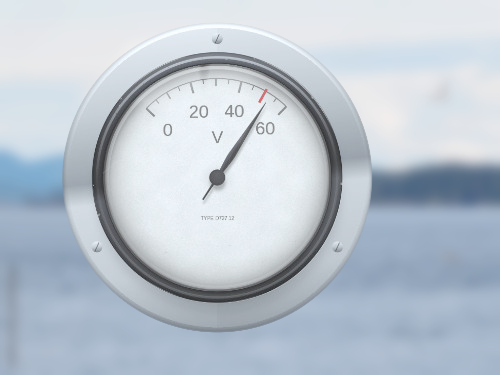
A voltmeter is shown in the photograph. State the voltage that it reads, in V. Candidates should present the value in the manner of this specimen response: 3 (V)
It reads 52.5 (V)
